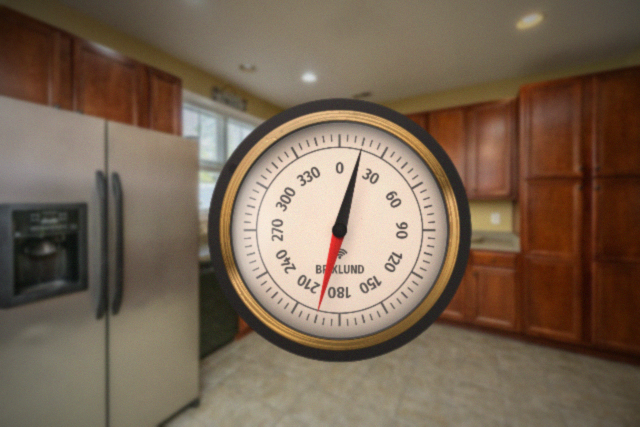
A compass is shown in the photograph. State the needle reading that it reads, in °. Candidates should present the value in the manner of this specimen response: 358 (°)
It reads 195 (°)
